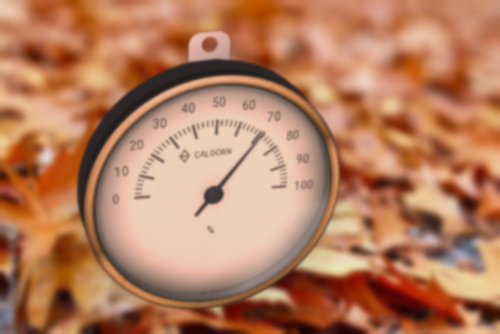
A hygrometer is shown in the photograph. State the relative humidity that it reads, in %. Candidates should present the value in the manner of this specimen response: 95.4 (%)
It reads 70 (%)
